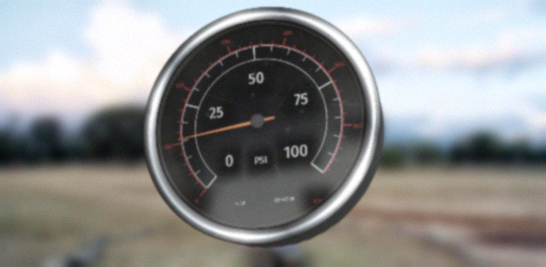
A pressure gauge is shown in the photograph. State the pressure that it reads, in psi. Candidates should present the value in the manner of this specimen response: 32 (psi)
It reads 15 (psi)
